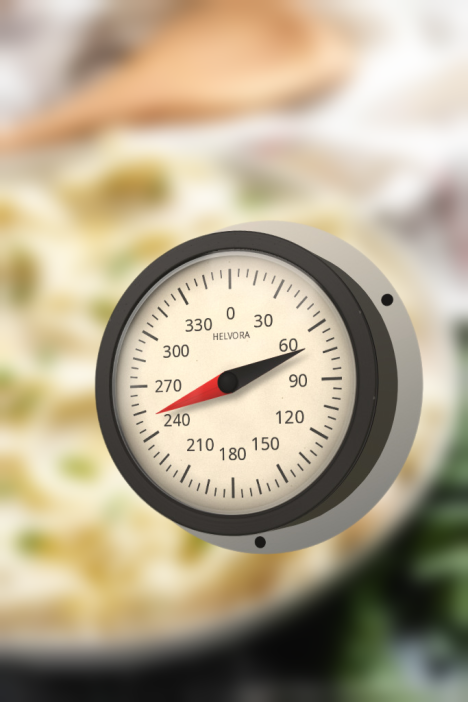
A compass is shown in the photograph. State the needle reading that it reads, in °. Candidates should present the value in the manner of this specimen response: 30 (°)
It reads 250 (°)
